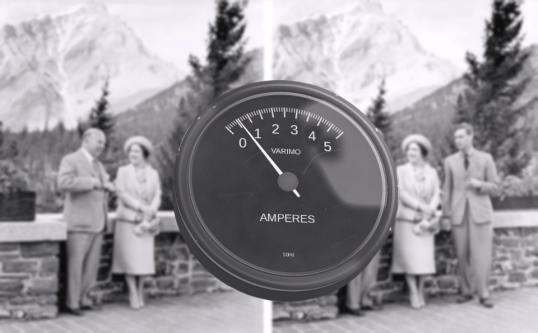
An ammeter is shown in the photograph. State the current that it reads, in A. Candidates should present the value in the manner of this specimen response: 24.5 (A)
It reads 0.5 (A)
